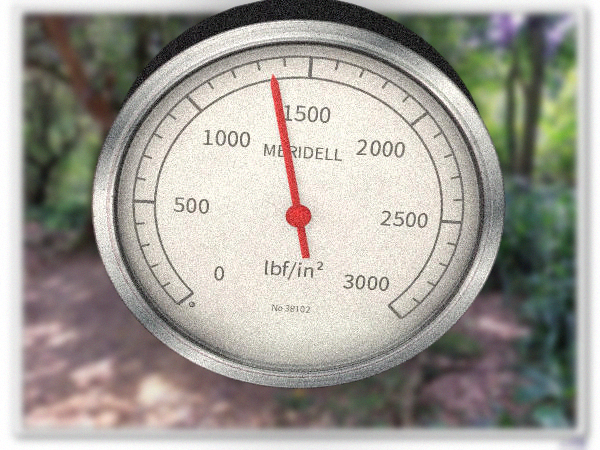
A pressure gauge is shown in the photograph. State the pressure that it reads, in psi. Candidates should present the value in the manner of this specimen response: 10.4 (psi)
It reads 1350 (psi)
